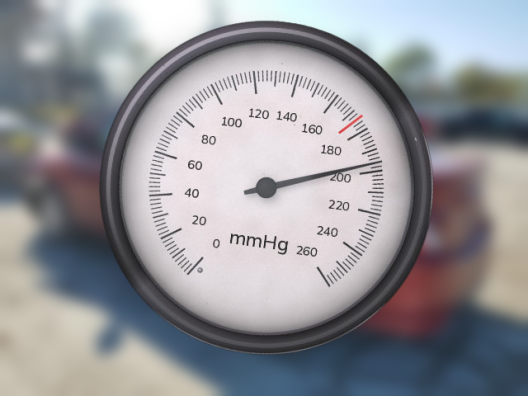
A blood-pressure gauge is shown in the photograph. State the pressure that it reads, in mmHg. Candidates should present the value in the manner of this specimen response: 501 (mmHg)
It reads 196 (mmHg)
